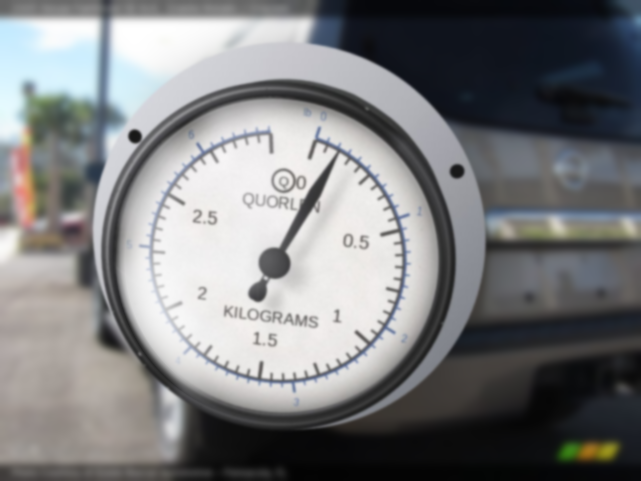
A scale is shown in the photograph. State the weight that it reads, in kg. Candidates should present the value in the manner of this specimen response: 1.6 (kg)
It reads 0.1 (kg)
